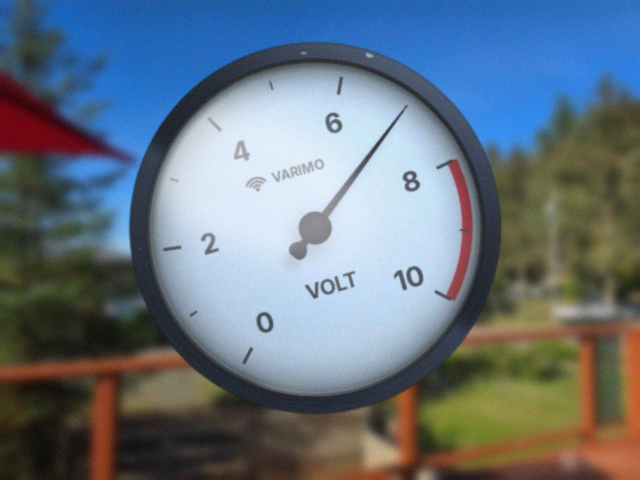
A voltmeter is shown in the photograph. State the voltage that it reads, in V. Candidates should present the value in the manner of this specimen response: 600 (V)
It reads 7 (V)
